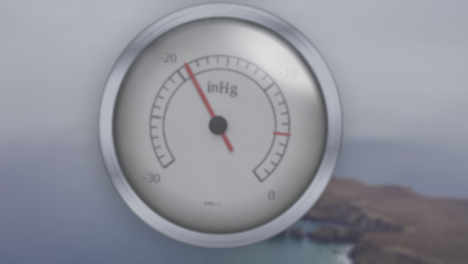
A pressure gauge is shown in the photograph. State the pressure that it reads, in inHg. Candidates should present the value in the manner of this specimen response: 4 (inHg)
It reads -19 (inHg)
